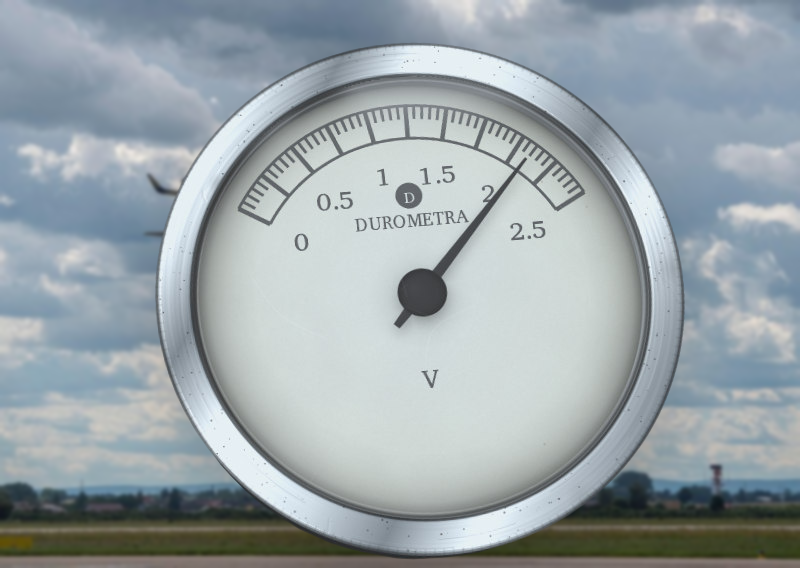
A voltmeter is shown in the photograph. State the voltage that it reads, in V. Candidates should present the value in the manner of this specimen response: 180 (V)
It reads 2.1 (V)
